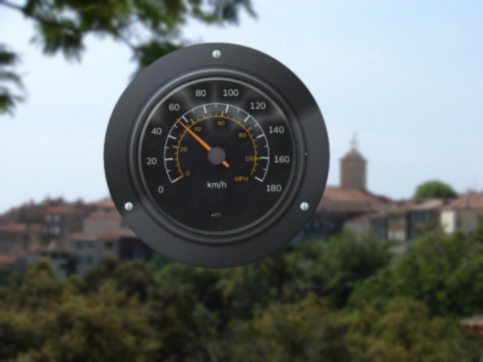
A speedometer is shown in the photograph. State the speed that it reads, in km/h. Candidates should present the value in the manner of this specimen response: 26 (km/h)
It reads 55 (km/h)
